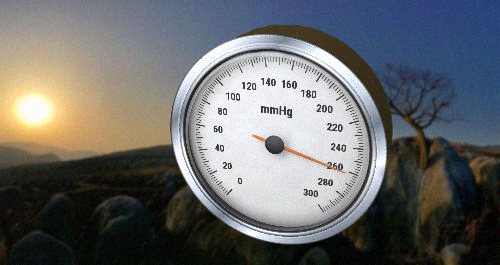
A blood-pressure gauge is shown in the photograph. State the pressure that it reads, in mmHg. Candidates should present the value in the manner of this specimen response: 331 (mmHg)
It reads 260 (mmHg)
